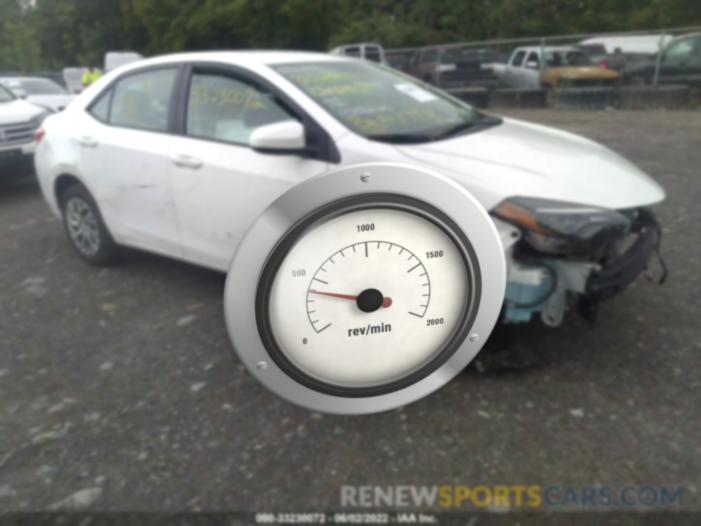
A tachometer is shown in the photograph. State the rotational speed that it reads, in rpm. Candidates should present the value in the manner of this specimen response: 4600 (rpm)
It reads 400 (rpm)
